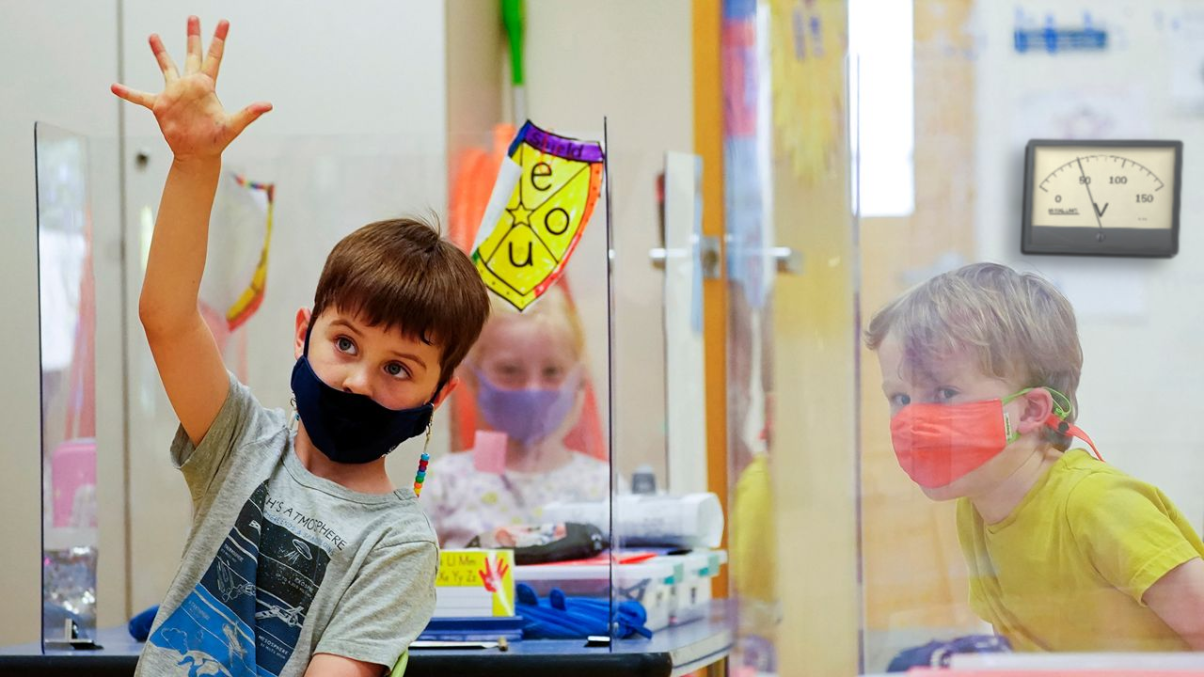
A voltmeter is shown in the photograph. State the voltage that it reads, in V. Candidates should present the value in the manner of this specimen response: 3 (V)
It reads 50 (V)
